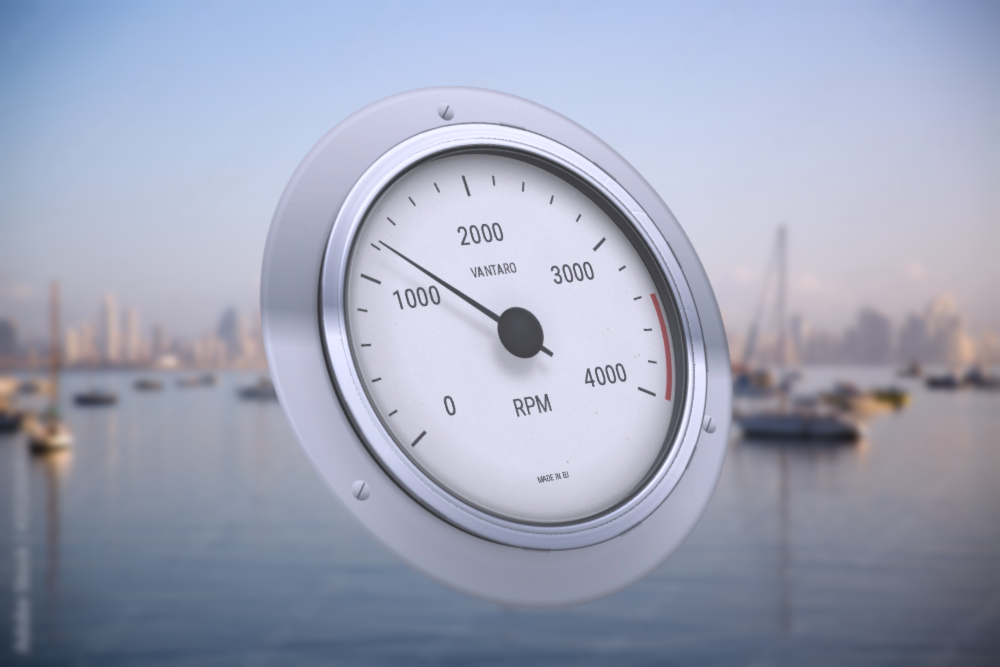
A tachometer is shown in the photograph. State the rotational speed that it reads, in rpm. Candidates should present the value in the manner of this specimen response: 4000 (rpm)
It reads 1200 (rpm)
